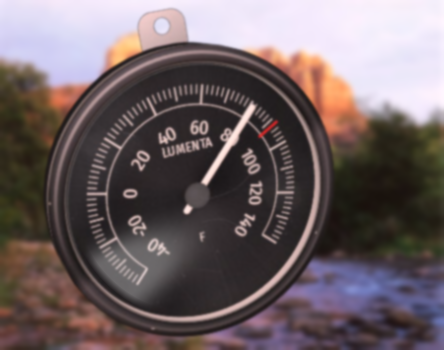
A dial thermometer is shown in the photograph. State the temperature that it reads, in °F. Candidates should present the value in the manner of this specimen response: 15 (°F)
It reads 80 (°F)
